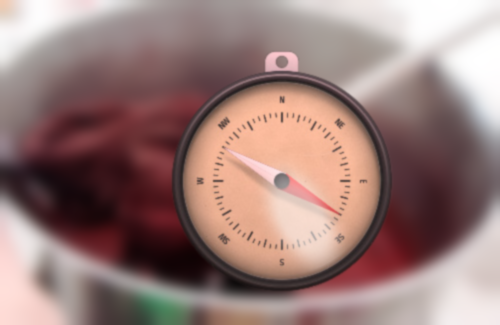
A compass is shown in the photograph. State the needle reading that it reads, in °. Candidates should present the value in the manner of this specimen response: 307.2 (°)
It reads 120 (°)
